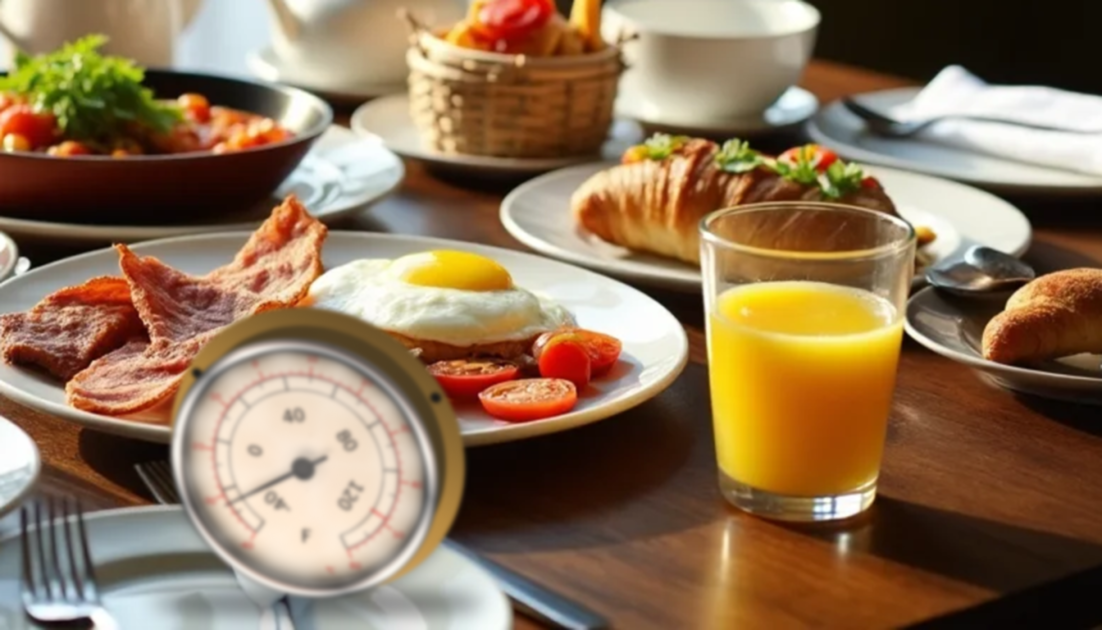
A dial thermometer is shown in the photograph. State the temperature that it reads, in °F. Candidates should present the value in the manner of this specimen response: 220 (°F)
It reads -25 (°F)
